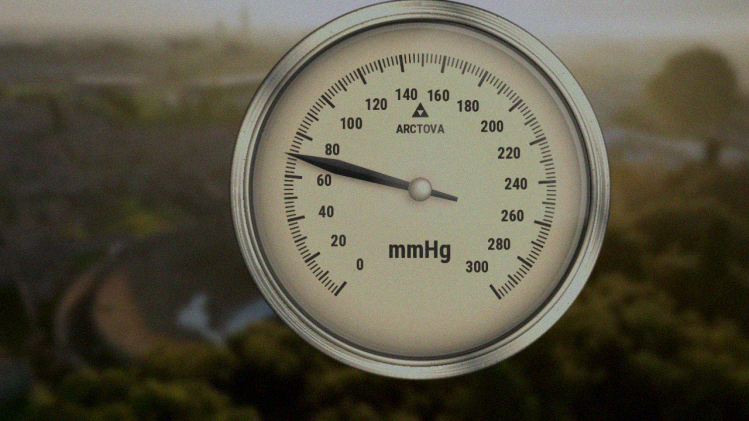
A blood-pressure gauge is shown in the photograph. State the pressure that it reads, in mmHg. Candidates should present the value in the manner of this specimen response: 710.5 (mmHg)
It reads 70 (mmHg)
